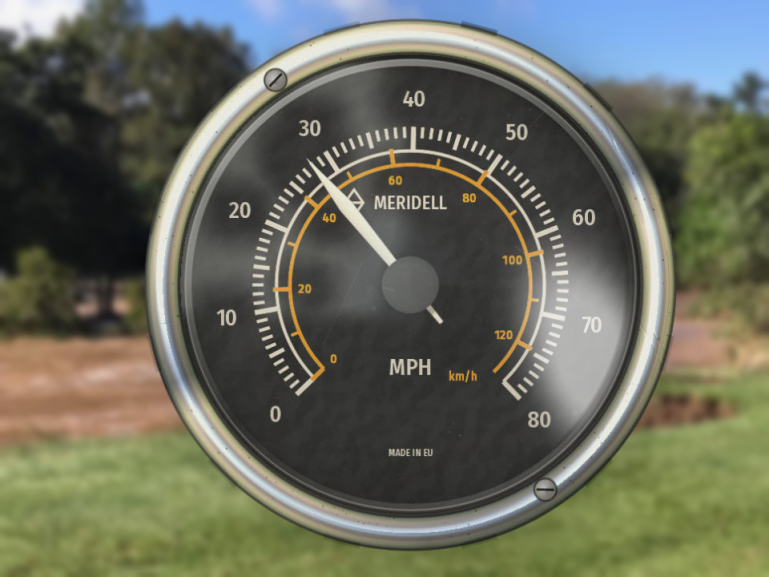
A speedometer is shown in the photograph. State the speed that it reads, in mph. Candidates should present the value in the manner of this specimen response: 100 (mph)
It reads 28 (mph)
